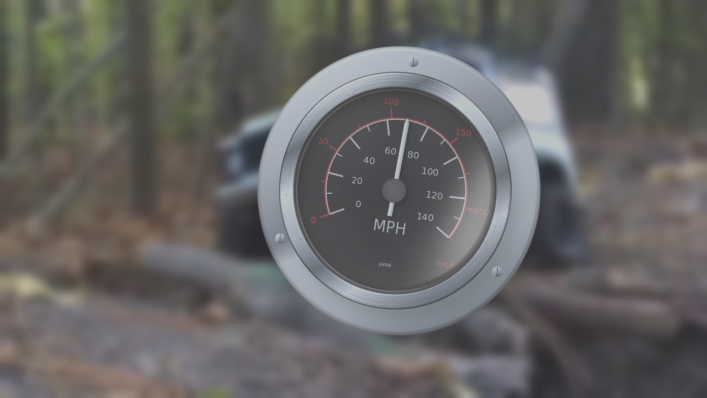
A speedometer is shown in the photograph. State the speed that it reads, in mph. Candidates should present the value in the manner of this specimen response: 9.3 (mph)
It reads 70 (mph)
